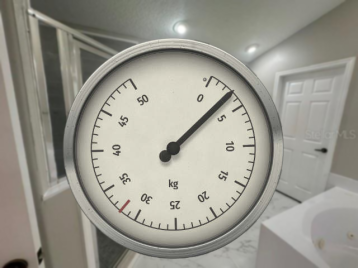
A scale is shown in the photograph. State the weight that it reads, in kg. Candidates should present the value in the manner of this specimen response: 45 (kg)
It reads 3 (kg)
